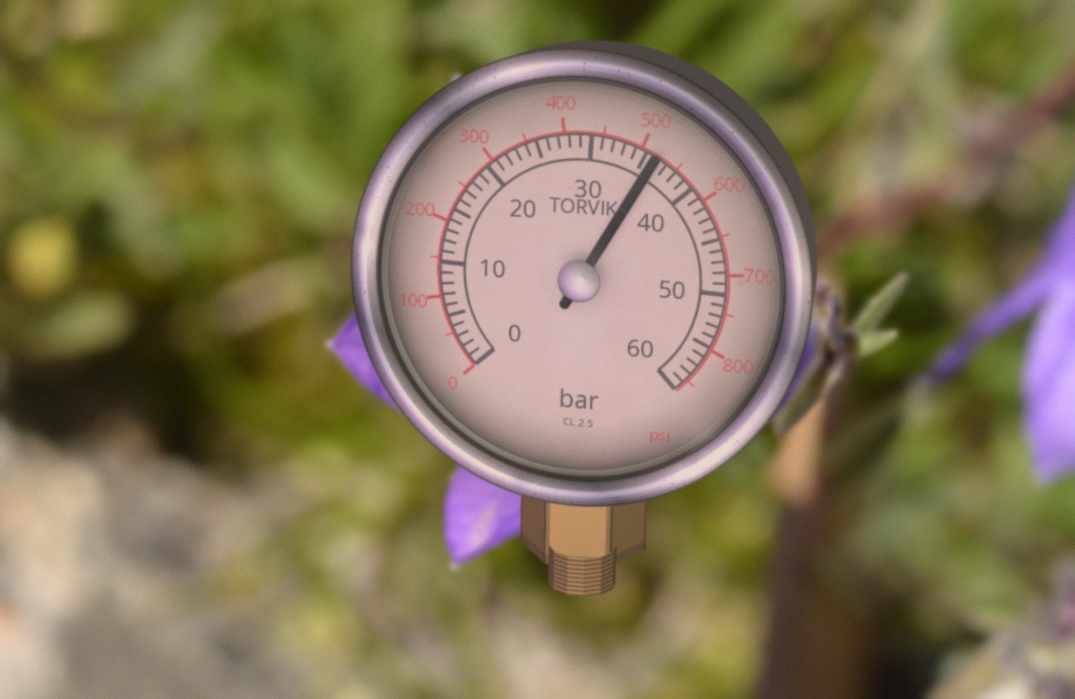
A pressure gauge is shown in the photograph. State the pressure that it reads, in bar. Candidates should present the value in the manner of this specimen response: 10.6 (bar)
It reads 36 (bar)
